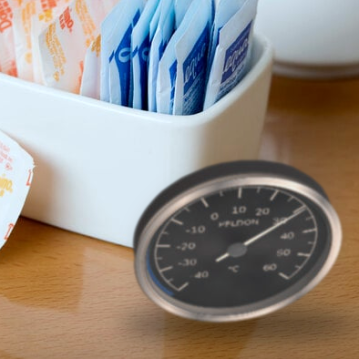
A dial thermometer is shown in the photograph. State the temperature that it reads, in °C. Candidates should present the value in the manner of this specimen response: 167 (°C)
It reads 30 (°C)
